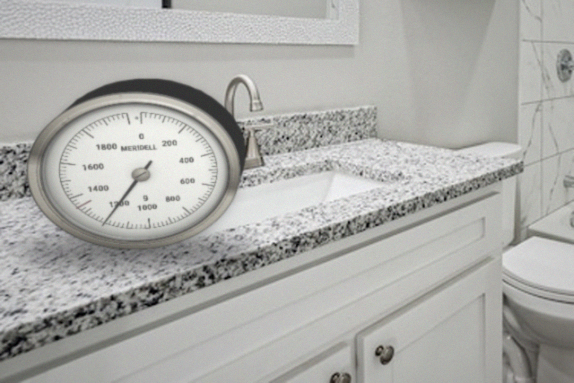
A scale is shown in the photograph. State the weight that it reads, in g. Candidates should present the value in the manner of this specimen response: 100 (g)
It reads 1200 (g)
